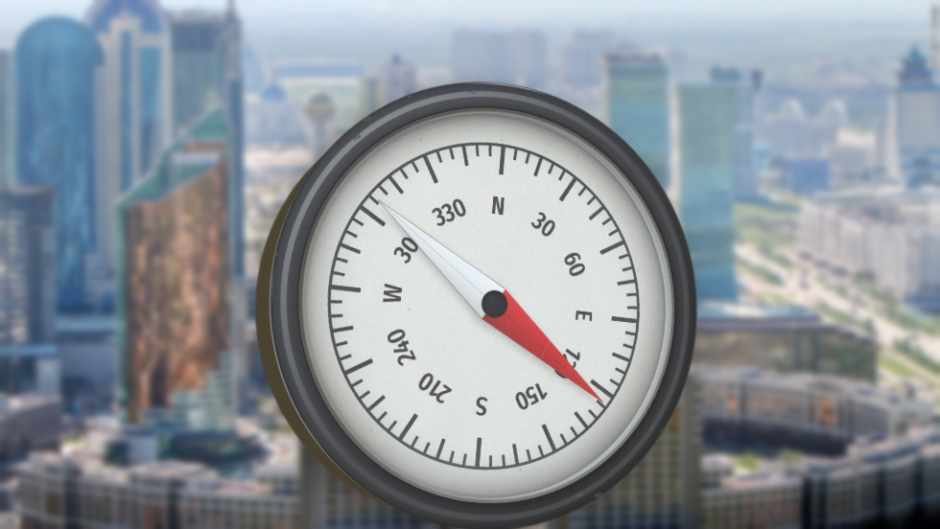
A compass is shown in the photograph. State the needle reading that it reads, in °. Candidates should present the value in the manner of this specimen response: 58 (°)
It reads 125 (°)
